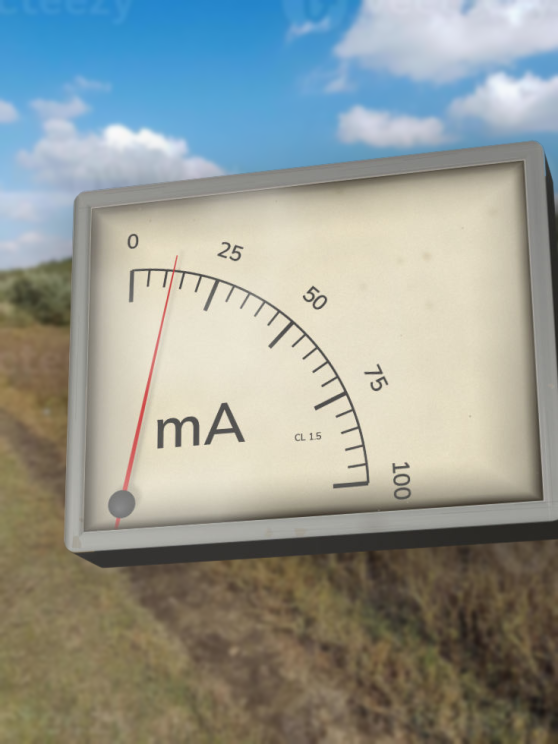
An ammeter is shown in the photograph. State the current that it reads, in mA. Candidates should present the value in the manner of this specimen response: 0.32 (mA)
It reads 12.5 (mA)
